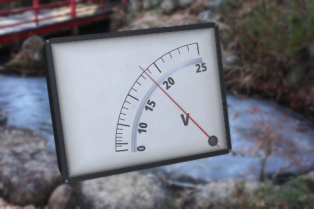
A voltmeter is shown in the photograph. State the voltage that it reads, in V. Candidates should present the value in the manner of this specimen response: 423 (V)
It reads 18.5 (V)
